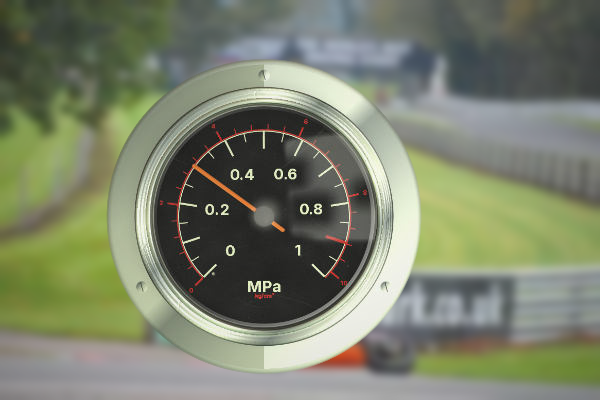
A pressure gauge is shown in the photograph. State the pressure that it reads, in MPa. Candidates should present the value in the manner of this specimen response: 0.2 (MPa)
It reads 0.3 (MPa)
